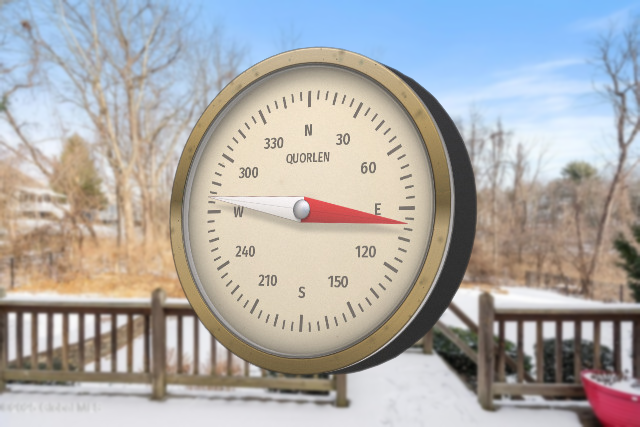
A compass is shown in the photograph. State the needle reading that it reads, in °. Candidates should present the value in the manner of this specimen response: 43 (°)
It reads 97.5 (°)
